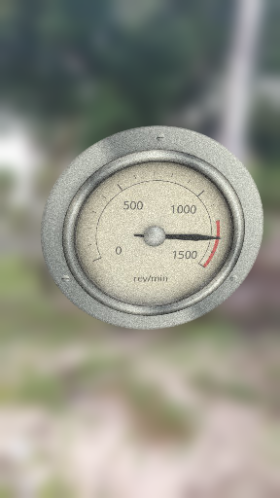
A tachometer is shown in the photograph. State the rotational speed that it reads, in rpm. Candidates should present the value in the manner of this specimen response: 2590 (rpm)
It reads 1300 (rpm)
